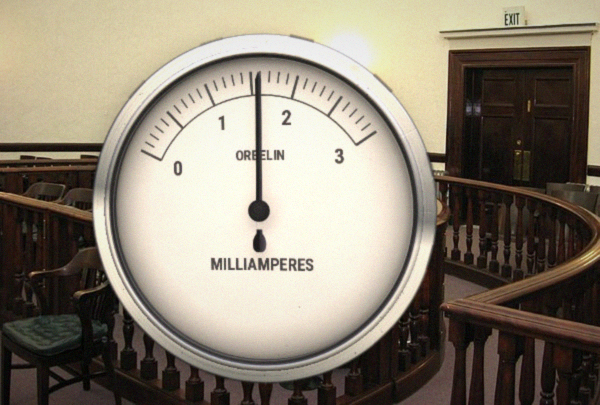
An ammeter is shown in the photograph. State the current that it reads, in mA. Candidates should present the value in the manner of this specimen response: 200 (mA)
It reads 1.6 (mA)
